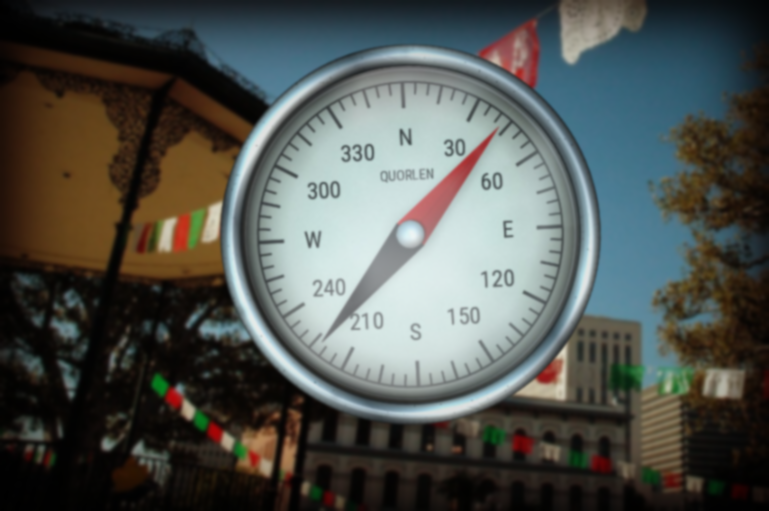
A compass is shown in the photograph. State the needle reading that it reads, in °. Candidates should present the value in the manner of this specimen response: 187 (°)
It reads 42.5 (°)
